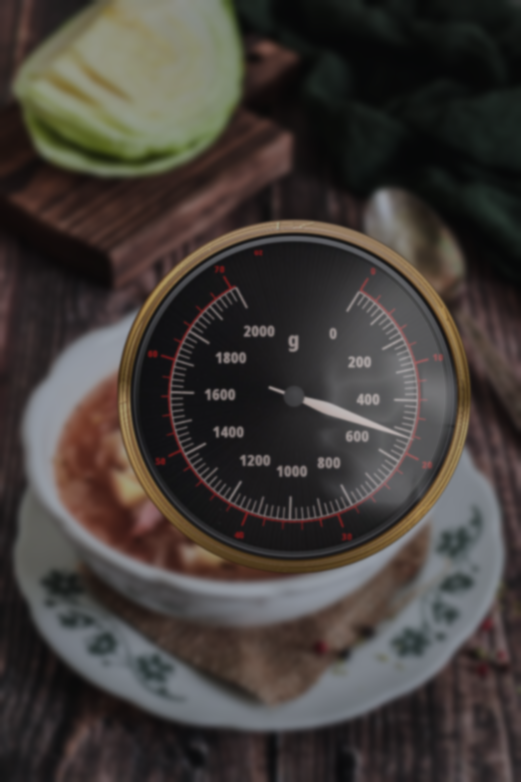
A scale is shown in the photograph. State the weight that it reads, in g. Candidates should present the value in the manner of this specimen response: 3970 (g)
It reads 520 (g)
